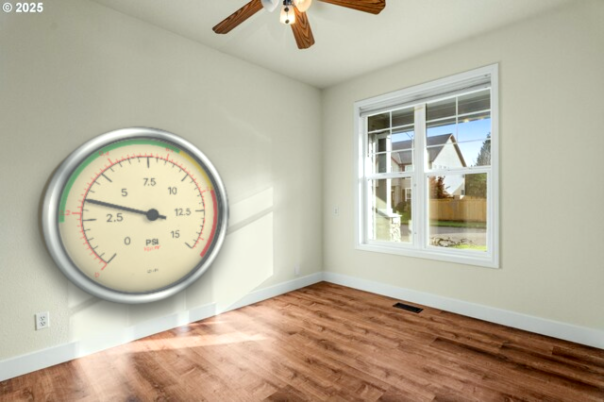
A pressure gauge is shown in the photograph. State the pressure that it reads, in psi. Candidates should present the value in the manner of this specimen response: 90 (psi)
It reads 3.5 (psi)
